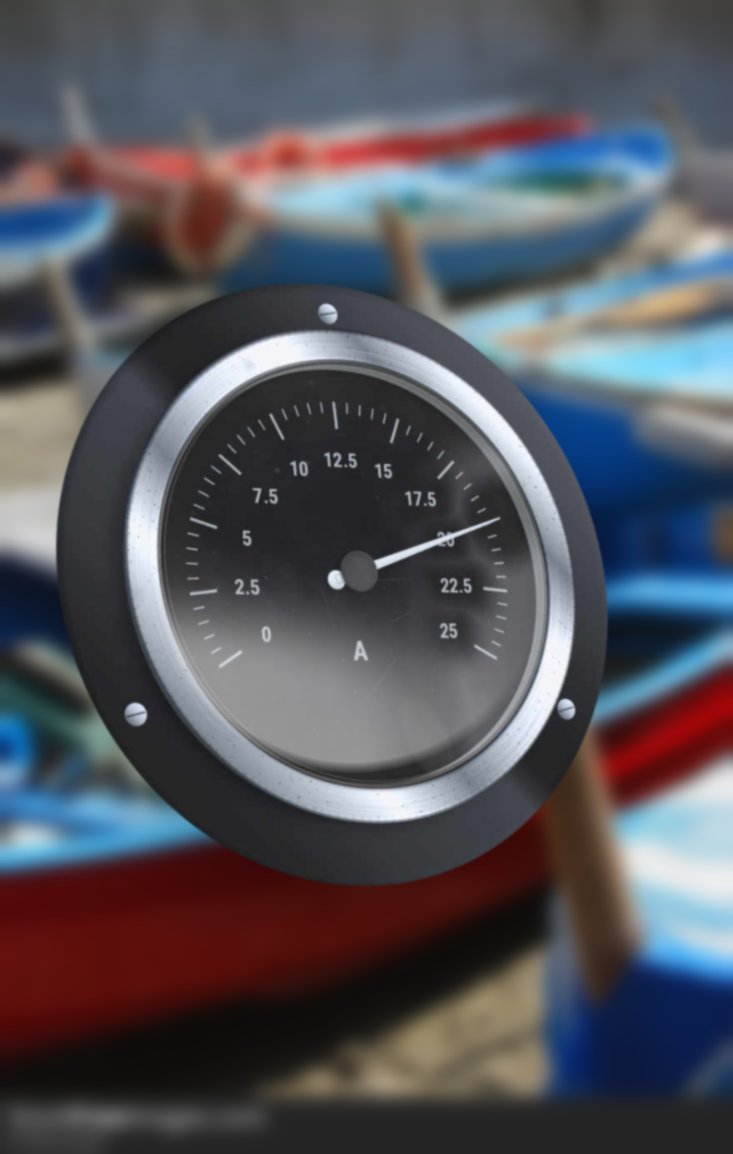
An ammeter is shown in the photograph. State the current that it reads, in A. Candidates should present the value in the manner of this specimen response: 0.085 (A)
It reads 20 (A)
